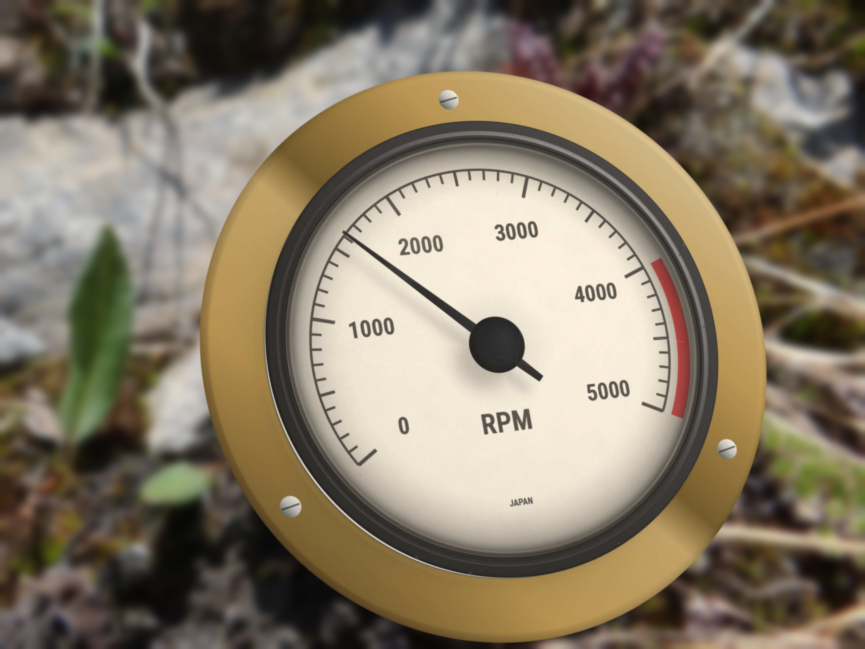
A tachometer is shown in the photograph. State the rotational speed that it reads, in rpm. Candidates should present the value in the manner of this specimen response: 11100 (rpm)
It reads 1600 (rpm)
